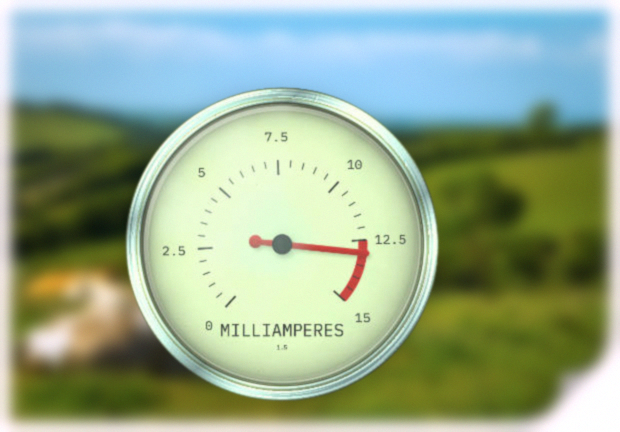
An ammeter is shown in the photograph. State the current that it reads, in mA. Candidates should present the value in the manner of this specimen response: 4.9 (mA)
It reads 13 (mA)
